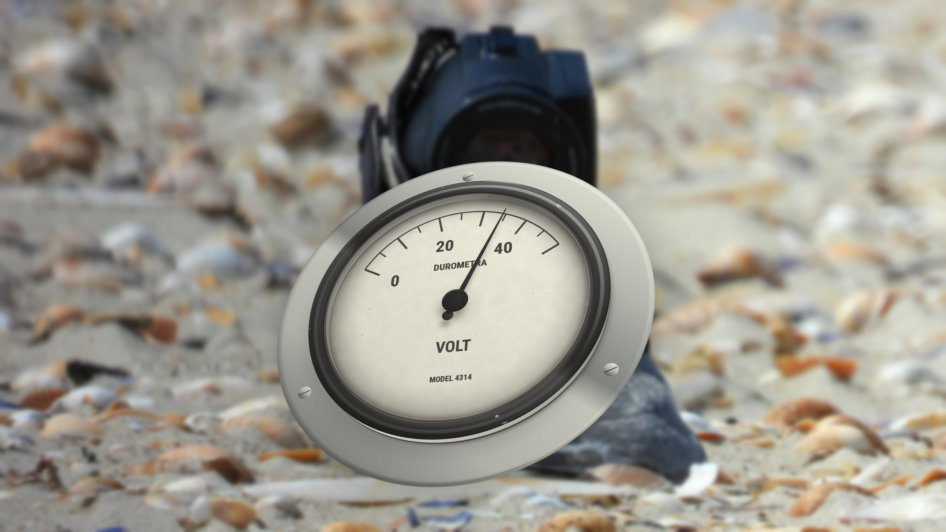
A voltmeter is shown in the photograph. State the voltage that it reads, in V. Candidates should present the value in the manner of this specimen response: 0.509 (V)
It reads 35 (V)
